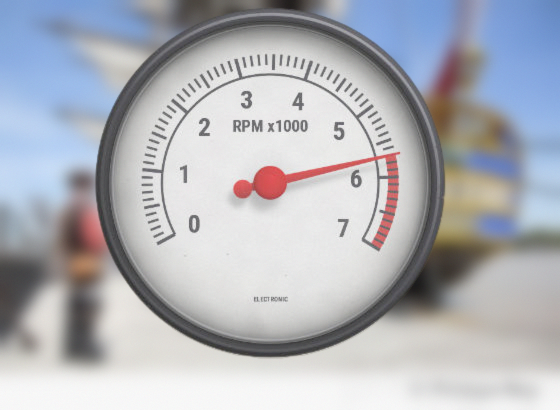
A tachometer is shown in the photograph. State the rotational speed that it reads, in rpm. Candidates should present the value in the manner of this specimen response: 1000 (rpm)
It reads 5700 (rpm)
